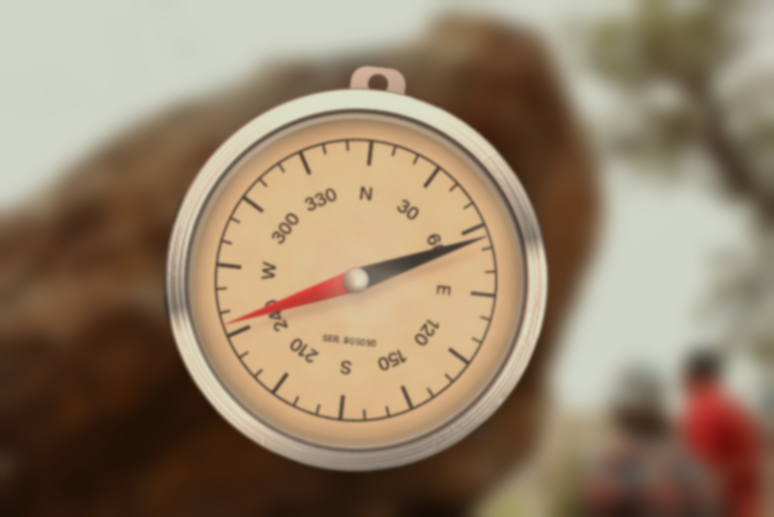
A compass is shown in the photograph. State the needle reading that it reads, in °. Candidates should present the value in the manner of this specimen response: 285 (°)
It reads 245 (°)
